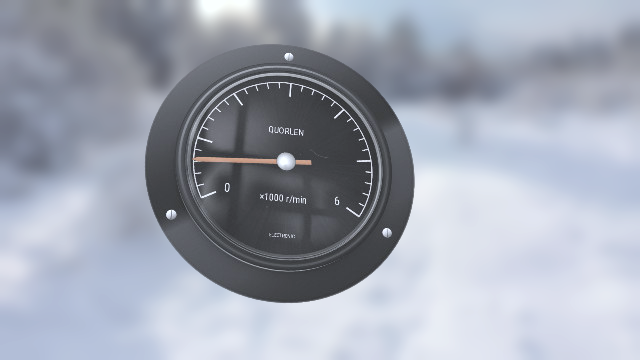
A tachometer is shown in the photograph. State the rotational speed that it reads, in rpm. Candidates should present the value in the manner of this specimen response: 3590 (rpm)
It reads 600 (rpm)
